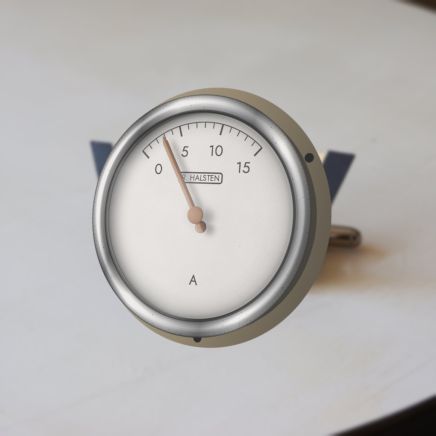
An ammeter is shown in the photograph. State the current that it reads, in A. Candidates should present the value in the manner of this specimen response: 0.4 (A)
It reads 3 (A)
